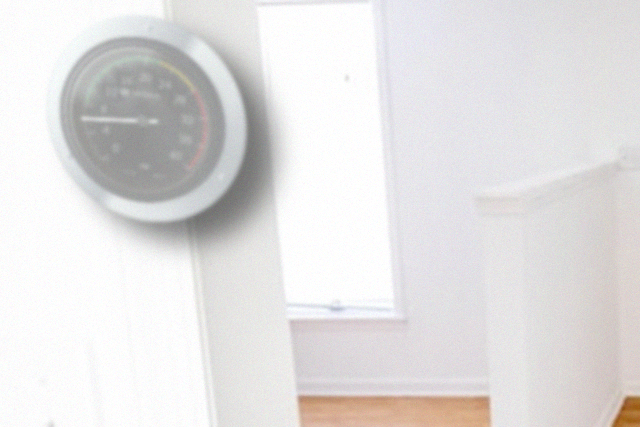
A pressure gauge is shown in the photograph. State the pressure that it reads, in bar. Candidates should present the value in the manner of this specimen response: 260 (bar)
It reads 6 (bar)
